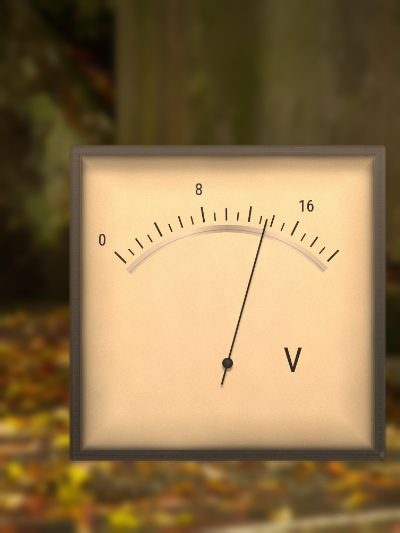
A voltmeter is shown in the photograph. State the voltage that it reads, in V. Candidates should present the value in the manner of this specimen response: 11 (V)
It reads 13.5 (V)
